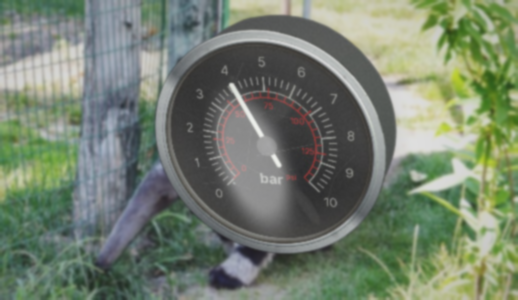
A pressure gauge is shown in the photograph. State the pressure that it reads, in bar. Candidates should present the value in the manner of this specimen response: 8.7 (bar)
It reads 4 (bar)
